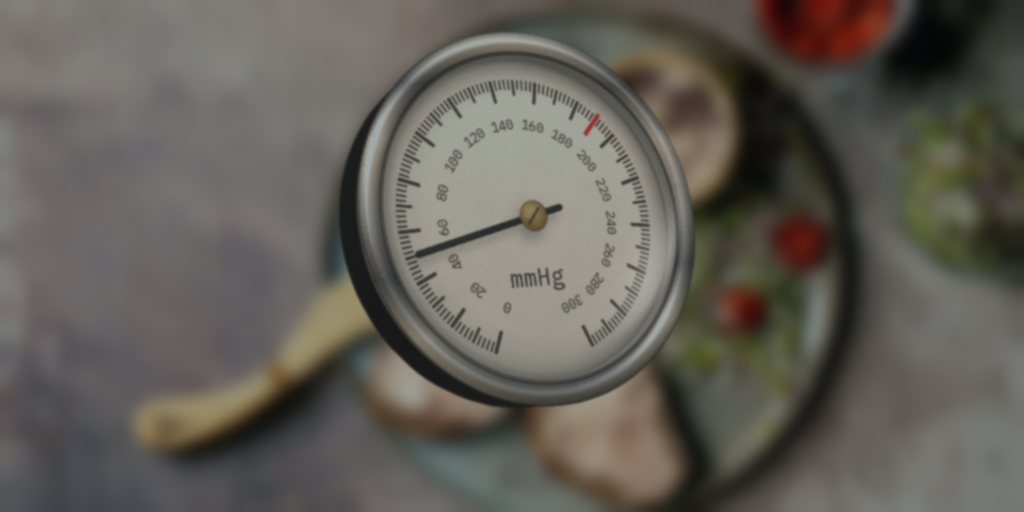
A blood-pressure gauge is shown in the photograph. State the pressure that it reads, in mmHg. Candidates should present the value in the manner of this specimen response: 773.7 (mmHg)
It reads 50 (mmHg)
